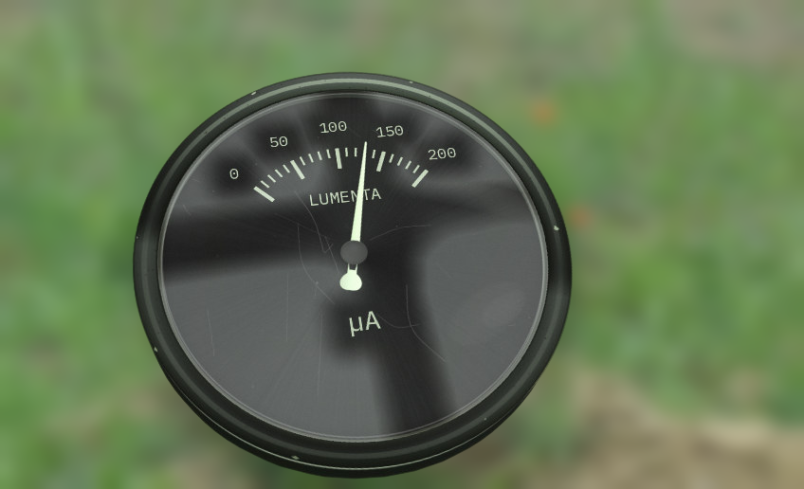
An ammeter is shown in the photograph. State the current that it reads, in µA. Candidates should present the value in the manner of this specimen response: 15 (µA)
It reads 130 (µA)
